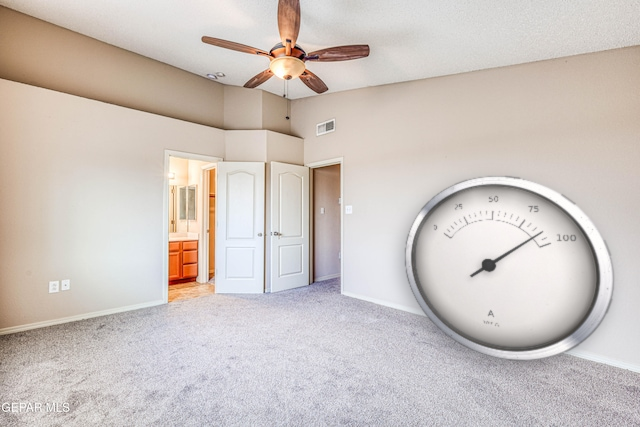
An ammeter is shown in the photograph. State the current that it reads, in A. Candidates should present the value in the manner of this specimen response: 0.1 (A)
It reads 90 (A)
